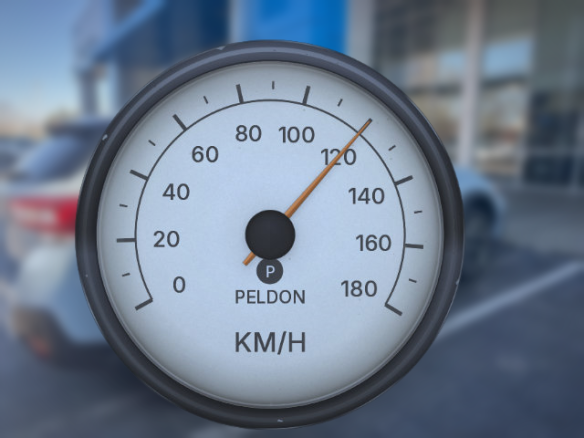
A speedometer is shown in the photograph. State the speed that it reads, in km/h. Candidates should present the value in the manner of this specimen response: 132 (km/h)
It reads 120 (km/h)
